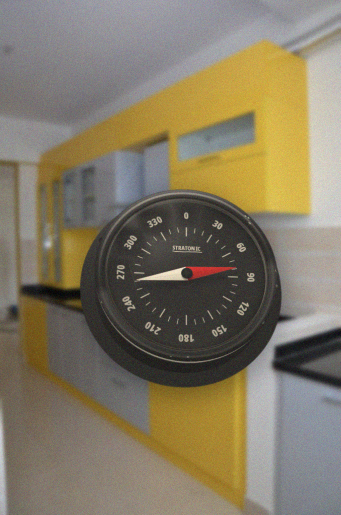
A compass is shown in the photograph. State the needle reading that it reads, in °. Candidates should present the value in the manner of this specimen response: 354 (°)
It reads 80 (°)
